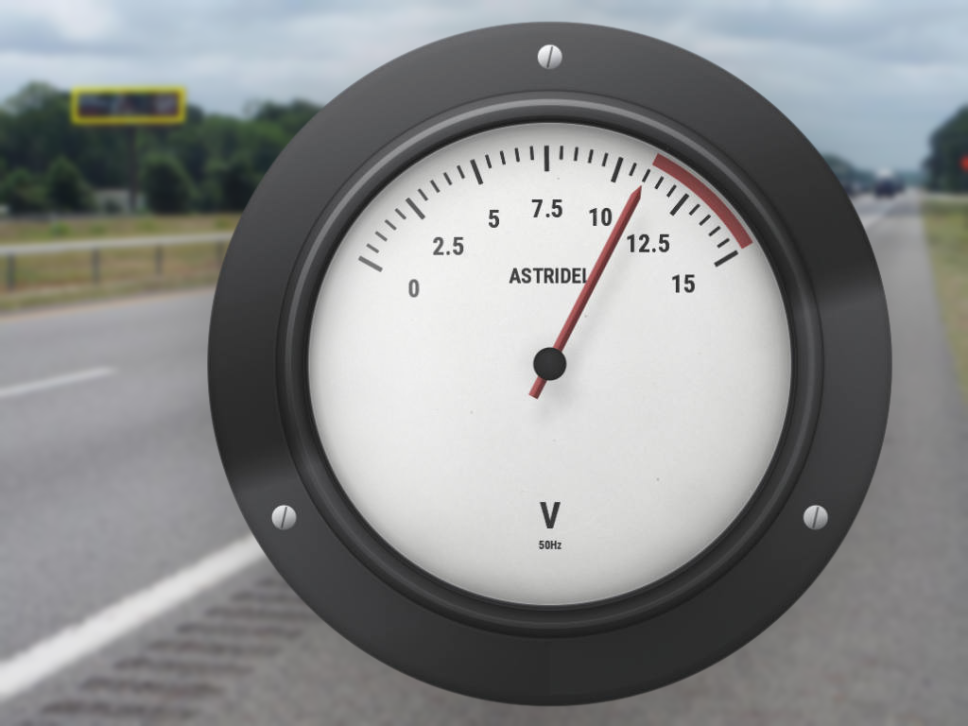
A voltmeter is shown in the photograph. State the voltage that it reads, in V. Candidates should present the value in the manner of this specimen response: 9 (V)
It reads 11 (V)
